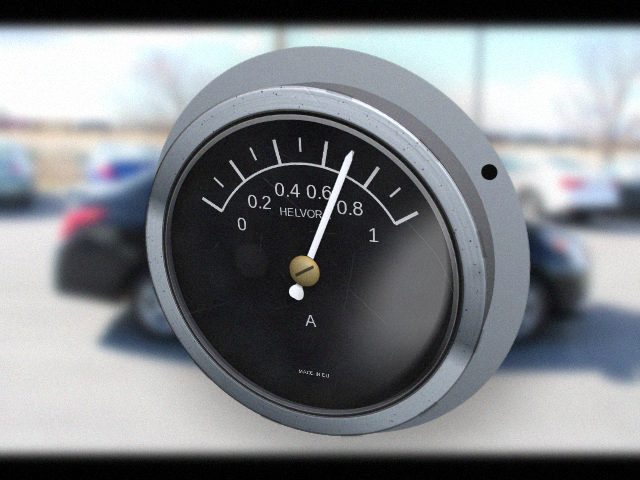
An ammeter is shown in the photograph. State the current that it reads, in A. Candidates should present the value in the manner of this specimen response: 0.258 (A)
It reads 0.7 (A)
